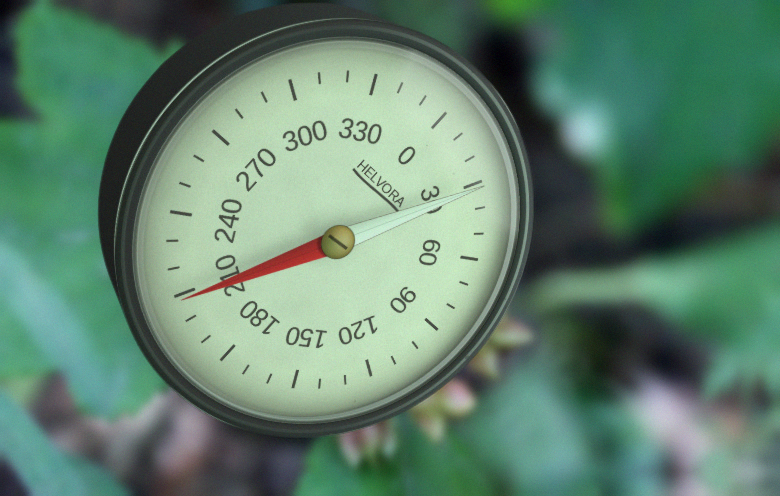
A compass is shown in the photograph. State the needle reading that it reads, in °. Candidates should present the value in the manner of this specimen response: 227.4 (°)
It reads 210 (°)
